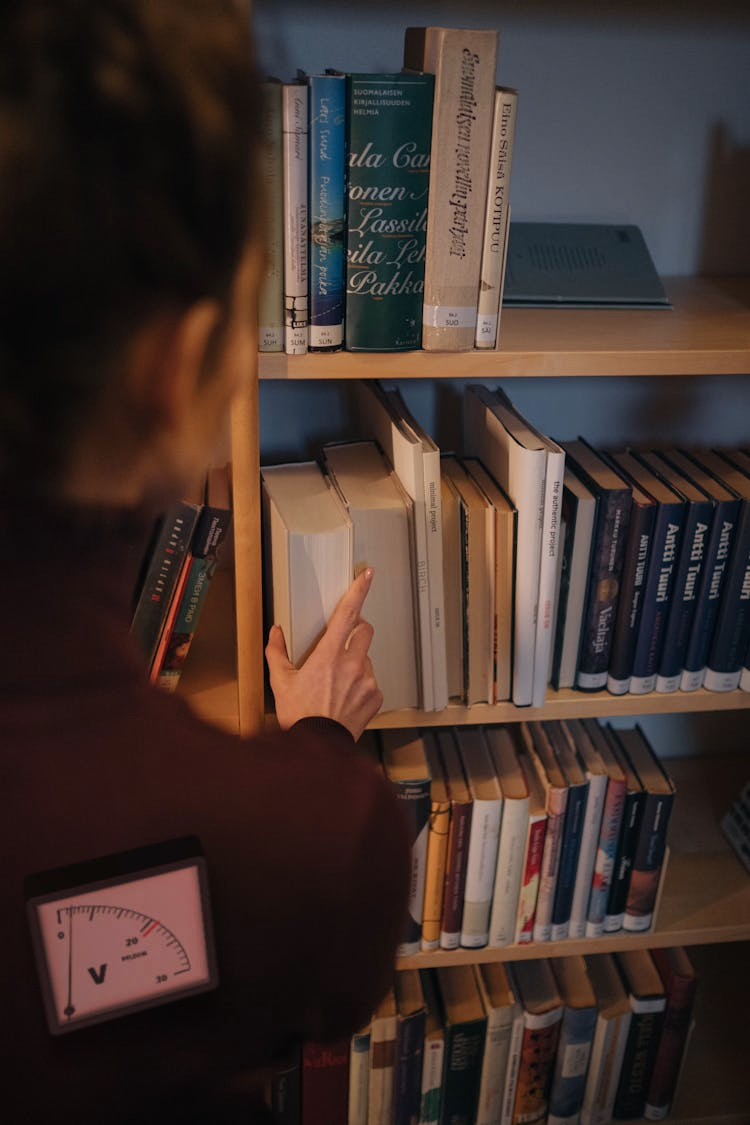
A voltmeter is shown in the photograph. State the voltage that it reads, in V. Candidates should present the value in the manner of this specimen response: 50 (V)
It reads 5 (V)
